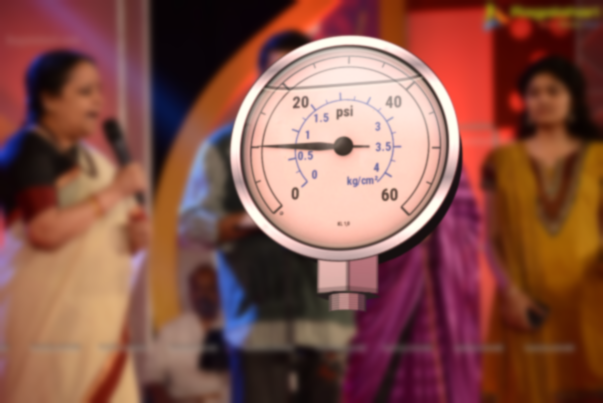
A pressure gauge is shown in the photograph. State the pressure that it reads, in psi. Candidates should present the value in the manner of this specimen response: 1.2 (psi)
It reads 10 (psi)
